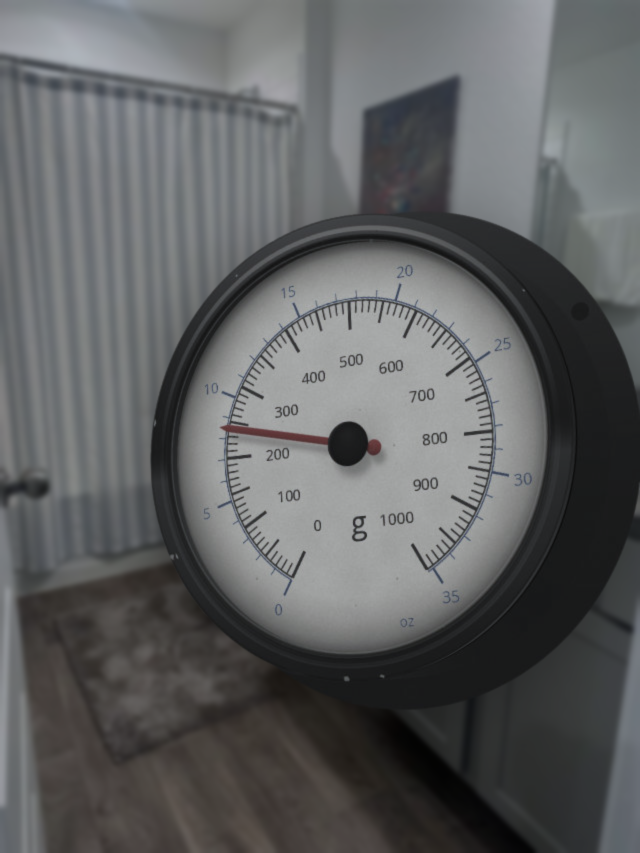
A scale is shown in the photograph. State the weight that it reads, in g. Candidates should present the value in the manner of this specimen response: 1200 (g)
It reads 240 (g)
